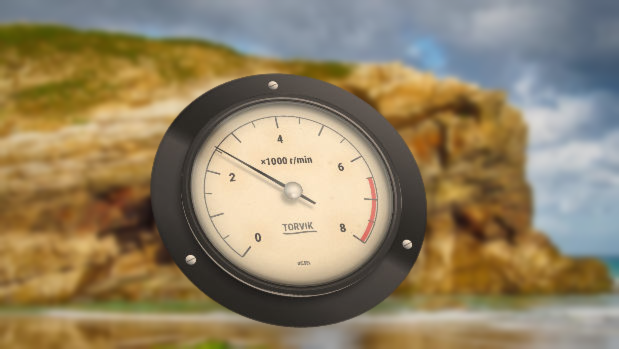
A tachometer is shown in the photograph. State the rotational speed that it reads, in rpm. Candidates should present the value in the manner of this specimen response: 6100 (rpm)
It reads 2500 (rpm)
